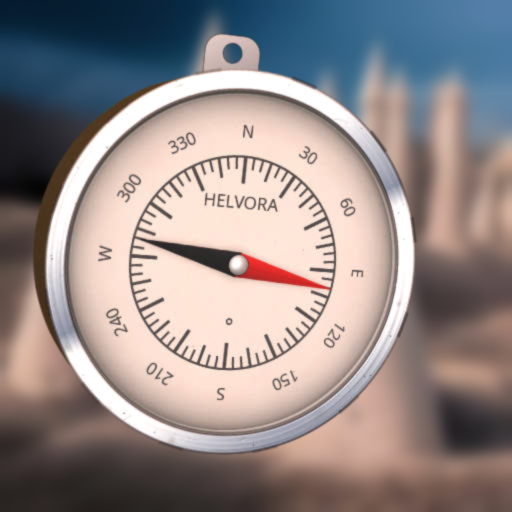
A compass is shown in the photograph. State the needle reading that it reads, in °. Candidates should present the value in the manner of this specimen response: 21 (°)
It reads 100 (°)
